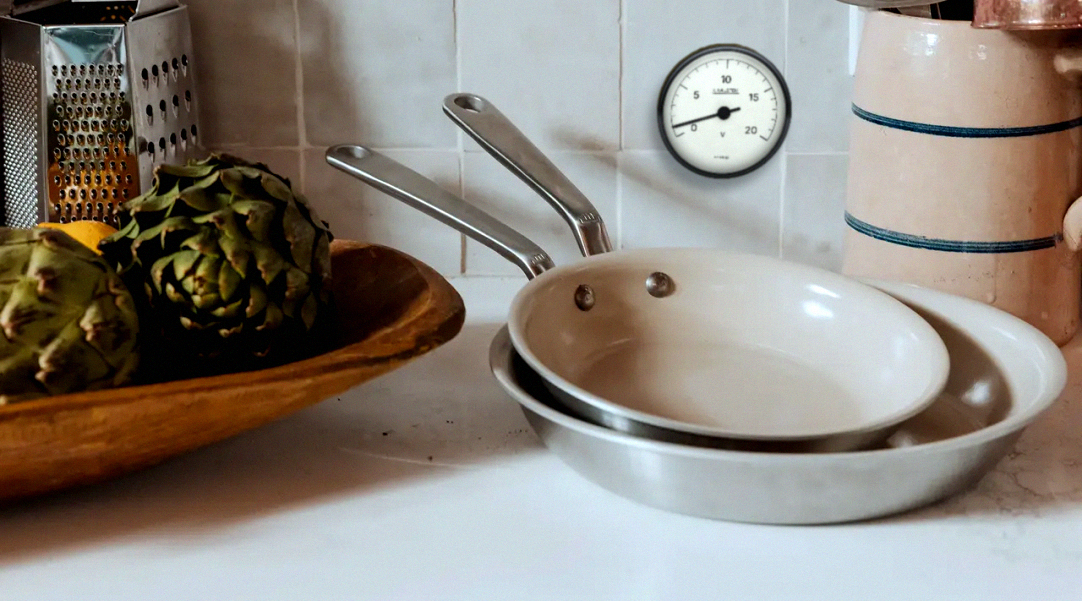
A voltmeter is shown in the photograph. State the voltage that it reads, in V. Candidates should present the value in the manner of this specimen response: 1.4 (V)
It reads 1 (V)
